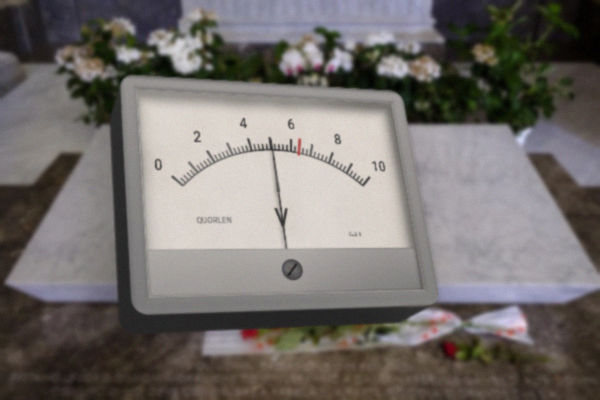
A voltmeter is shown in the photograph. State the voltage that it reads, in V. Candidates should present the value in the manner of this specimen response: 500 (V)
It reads 5 (V)
